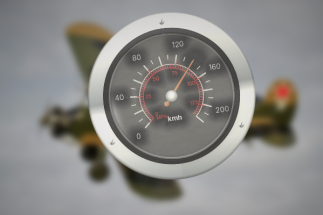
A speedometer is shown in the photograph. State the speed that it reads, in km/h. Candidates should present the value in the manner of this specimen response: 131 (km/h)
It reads 140 (km/h)
